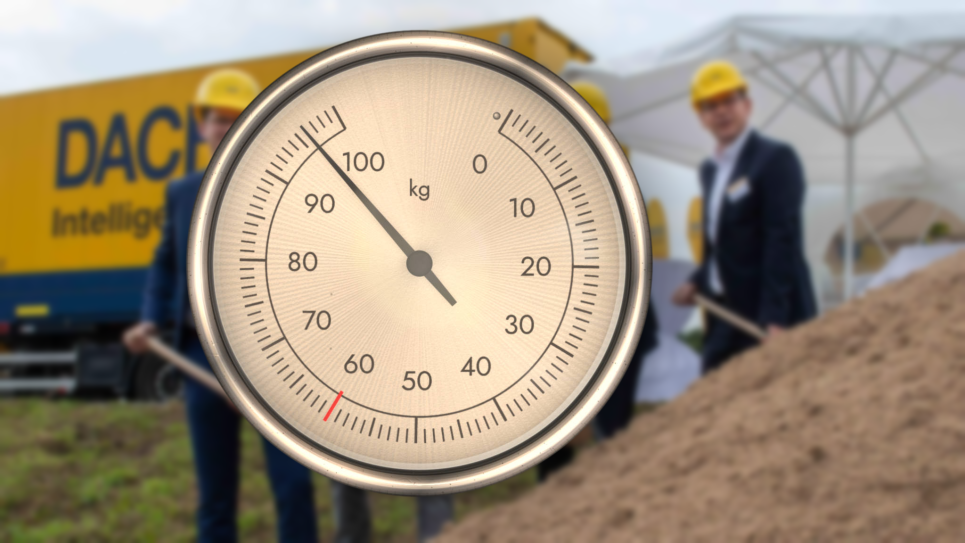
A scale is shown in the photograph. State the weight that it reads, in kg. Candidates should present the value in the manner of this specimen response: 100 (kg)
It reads 96 (kg)
